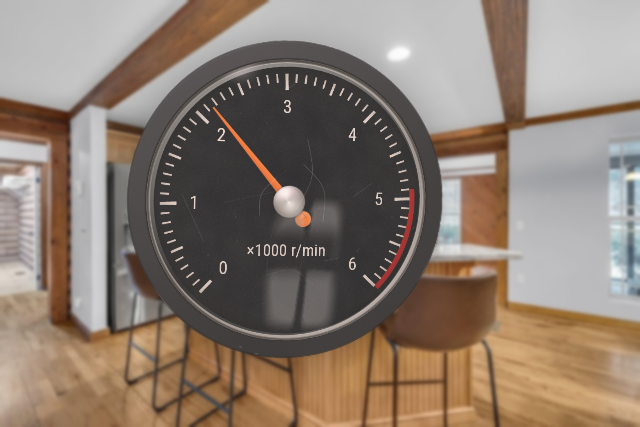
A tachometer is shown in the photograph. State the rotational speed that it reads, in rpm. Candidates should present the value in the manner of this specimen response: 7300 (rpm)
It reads 2150 (rpm)
